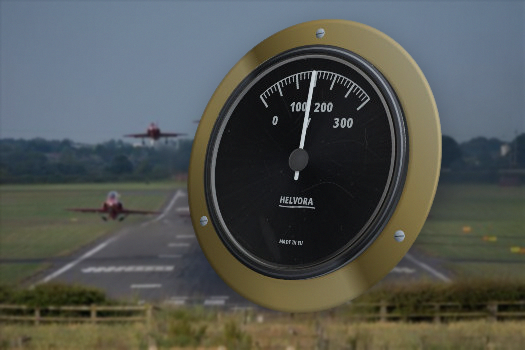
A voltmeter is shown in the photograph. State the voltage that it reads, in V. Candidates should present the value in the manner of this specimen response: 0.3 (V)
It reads 150 (V)
